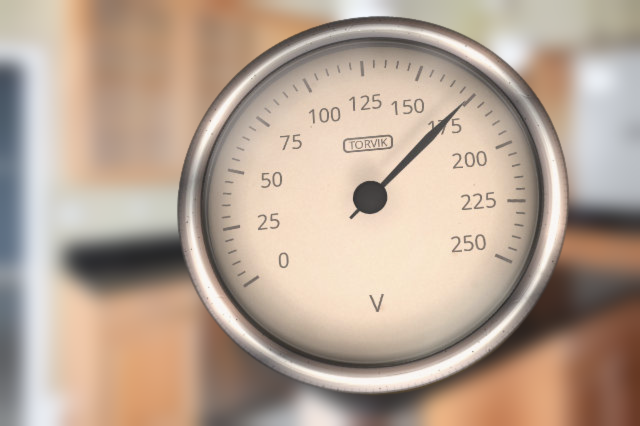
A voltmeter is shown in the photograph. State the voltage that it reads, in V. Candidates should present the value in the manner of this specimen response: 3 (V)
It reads 175 (V)
